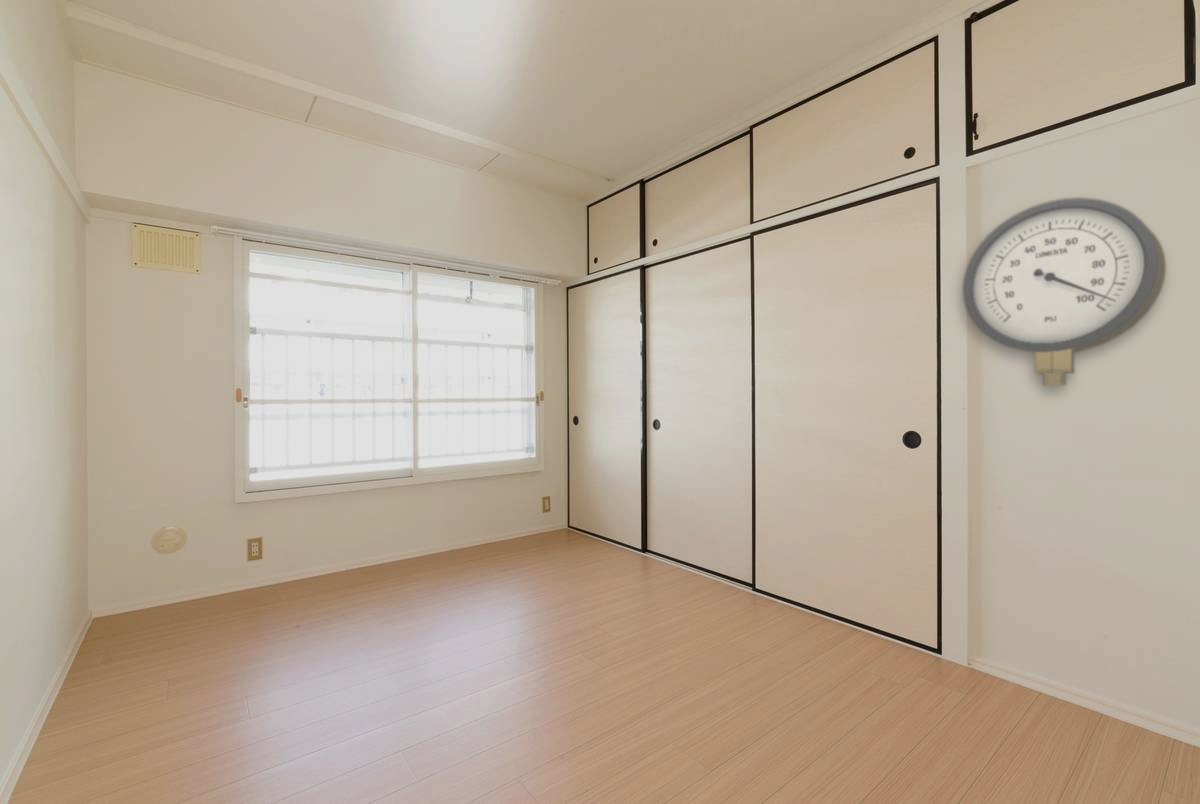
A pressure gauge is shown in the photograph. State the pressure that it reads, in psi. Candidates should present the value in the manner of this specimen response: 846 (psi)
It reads 96 (psi)
